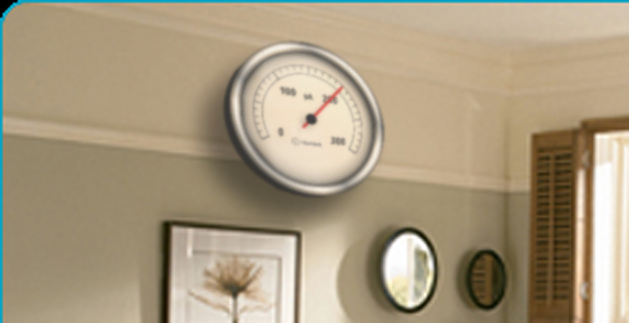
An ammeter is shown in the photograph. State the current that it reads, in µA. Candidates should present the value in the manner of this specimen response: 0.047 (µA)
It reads 200 (µA)
